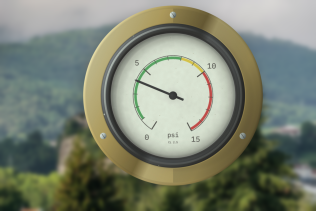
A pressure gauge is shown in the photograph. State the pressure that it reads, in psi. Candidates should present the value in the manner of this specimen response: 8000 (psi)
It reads 4 (psi)
